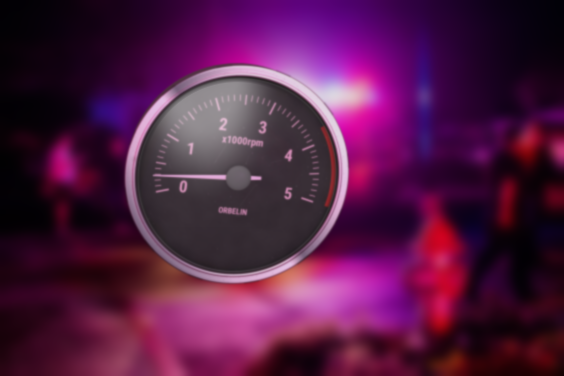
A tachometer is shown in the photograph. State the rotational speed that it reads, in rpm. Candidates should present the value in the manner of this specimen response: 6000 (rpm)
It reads 300 (rpm)
